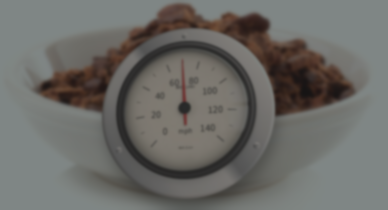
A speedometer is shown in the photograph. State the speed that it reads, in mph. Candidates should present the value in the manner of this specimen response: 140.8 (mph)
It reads 70 (mph)
